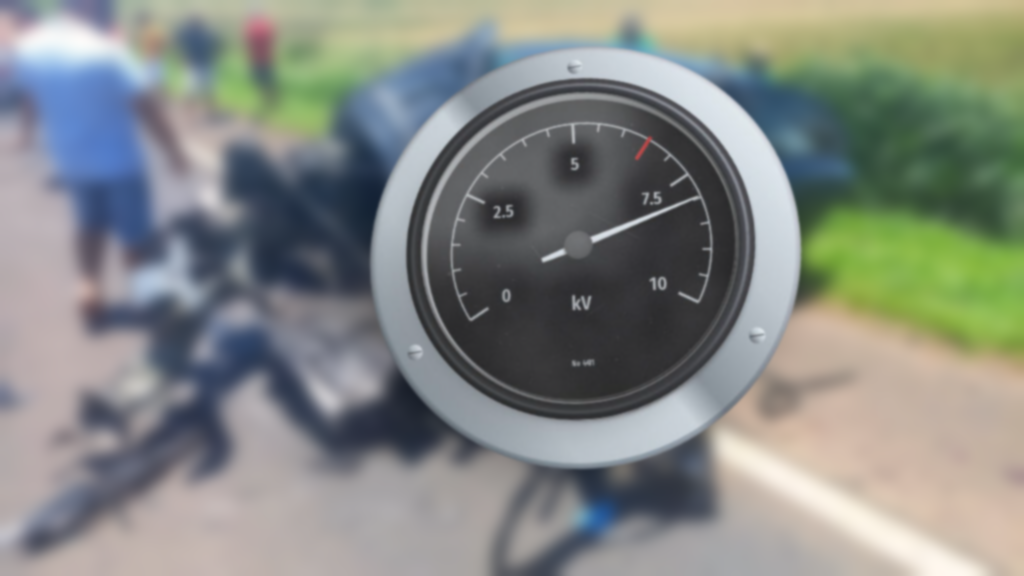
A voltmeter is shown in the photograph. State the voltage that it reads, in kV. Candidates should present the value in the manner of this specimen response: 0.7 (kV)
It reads 8 (kV)
